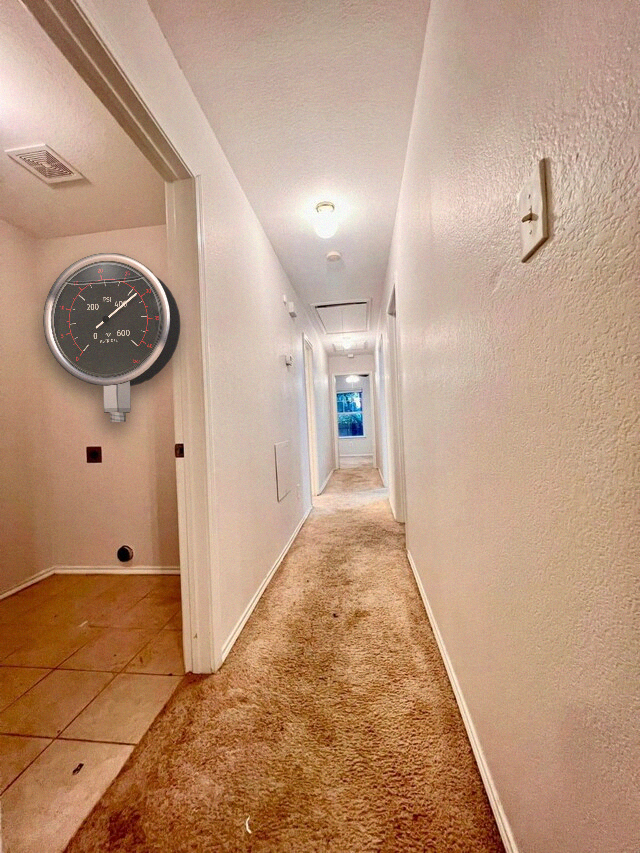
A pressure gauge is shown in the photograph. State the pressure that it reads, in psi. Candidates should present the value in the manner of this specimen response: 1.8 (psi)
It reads 425 (psi)
